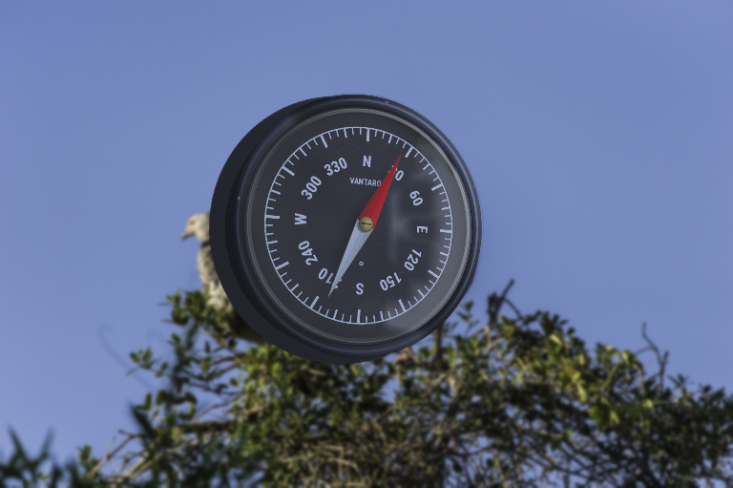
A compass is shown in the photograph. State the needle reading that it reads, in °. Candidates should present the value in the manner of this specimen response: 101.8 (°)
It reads 25 (°)
